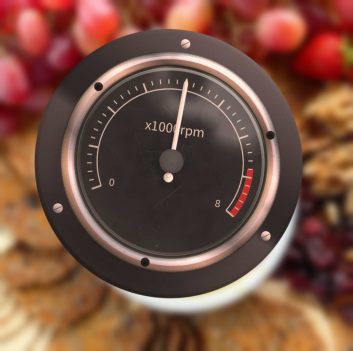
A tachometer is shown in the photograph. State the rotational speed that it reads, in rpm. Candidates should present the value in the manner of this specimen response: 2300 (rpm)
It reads 4000 (rpm)
